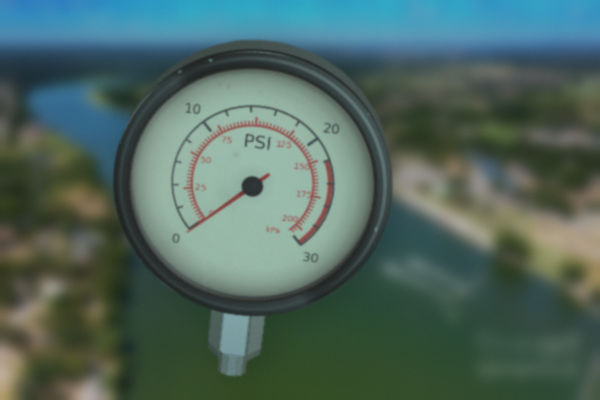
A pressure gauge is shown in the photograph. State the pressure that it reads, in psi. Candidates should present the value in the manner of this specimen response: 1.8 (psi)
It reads 0 (psi)
